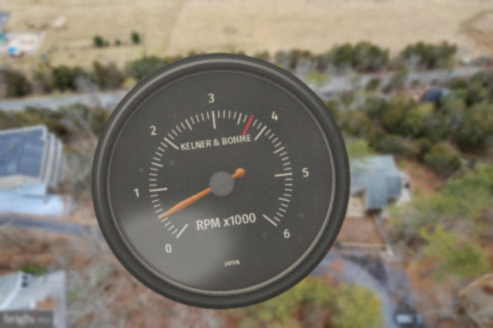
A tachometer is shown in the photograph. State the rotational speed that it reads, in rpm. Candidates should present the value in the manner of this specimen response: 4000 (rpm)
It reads 500 (rpm)
